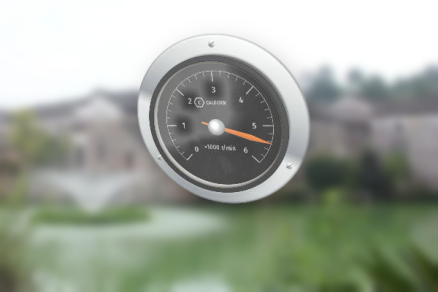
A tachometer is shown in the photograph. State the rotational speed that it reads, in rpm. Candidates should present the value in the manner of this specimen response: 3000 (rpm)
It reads 5400 (rpm)
